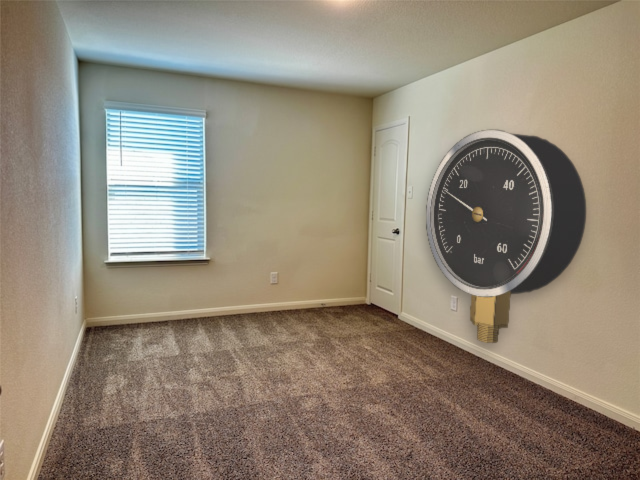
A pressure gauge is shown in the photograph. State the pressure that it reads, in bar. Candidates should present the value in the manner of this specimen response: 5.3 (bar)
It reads 15 (bar)
